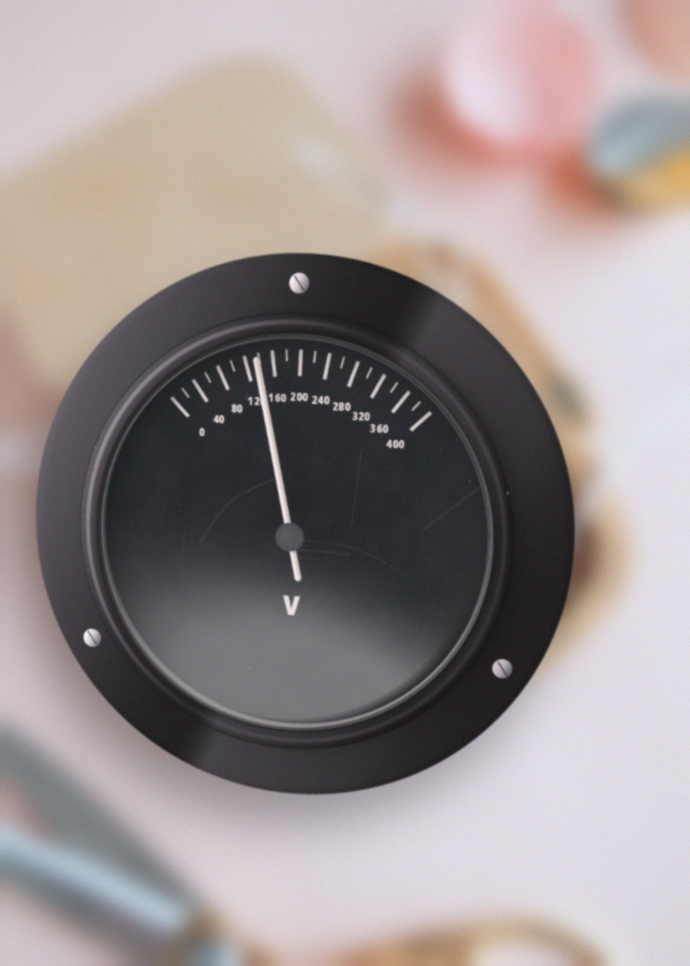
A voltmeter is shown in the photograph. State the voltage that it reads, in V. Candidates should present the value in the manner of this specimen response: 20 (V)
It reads 140 (V)
